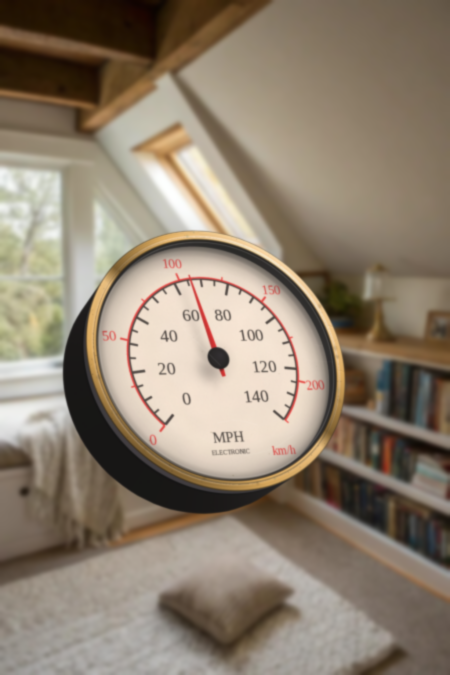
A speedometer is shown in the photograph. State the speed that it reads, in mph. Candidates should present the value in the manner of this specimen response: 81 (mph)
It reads 65 (mph)
